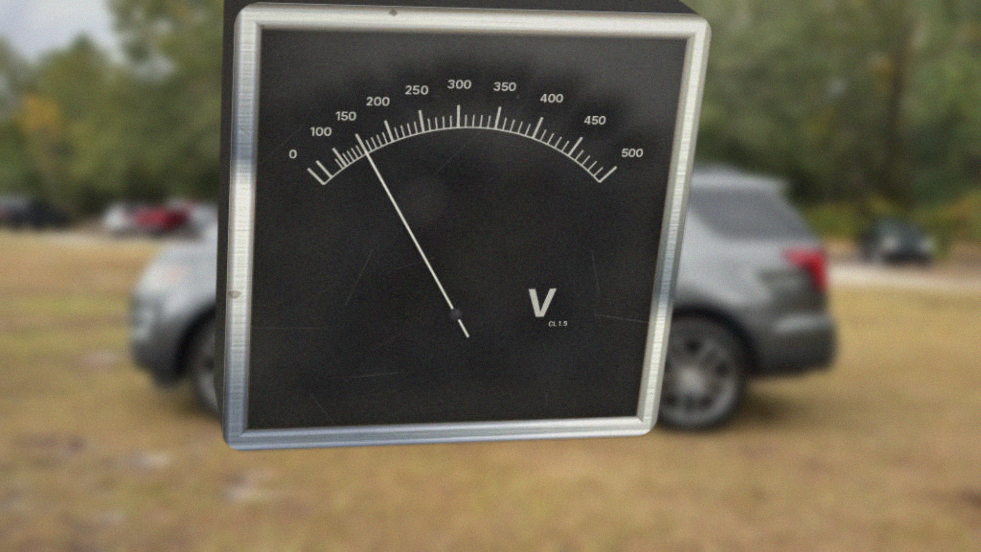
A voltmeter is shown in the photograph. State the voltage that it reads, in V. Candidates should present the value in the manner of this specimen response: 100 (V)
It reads 150 (V)
